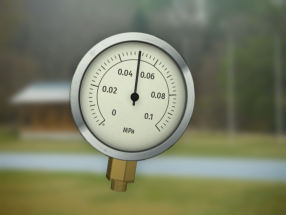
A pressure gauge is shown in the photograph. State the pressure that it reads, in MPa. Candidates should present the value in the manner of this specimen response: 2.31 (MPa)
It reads 0.05 (MPa)
